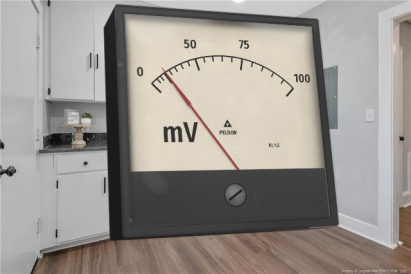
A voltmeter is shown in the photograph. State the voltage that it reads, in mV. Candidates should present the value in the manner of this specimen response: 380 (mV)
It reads 25 (mV)
